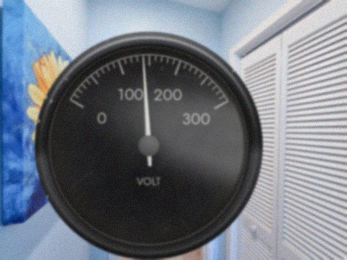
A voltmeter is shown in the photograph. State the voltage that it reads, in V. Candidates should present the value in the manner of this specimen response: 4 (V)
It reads 140 (V)
